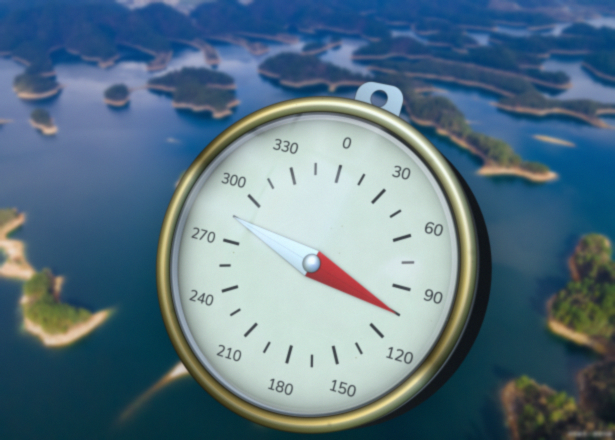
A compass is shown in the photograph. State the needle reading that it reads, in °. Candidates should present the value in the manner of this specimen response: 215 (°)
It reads 105 (°)
